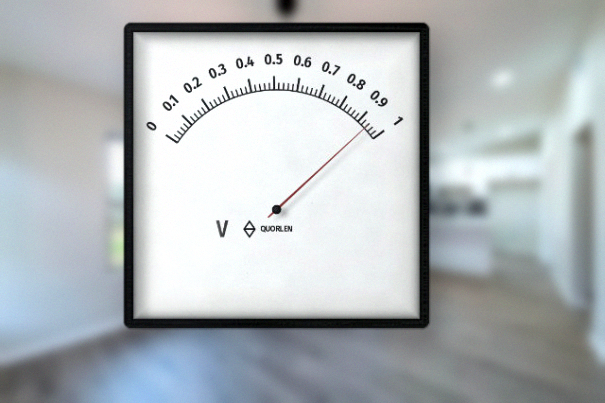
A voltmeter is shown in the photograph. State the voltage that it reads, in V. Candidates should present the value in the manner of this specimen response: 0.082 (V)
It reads 0.94 (V)
